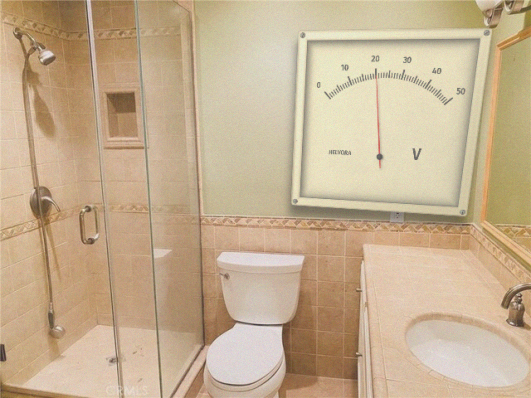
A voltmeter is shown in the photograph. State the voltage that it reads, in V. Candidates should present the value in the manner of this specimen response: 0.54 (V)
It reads 20 (V)
